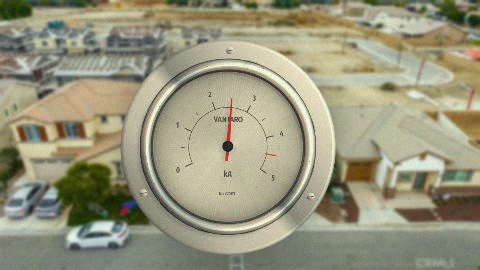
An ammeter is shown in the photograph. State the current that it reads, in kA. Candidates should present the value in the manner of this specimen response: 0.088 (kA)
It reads 2.5 (kA)
